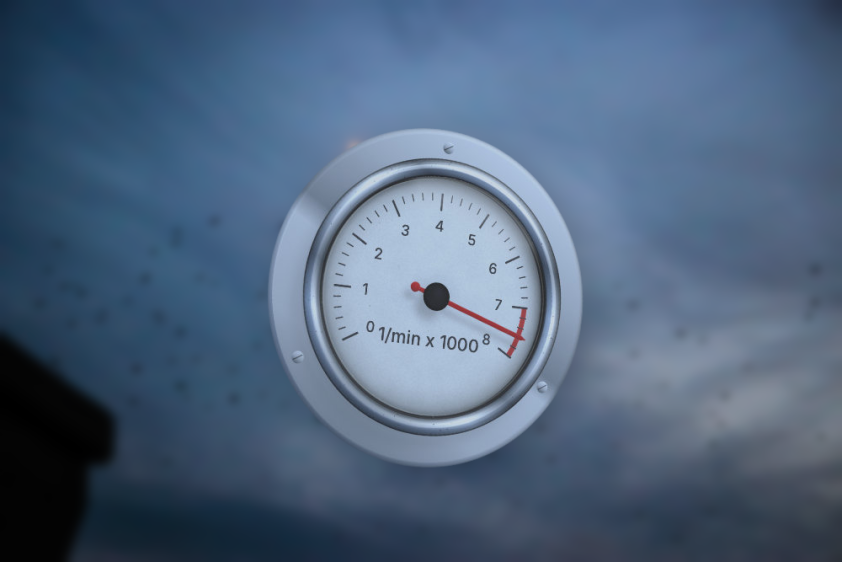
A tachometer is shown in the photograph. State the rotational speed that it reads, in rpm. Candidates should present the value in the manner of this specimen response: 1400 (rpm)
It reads 7600 (rpm)
